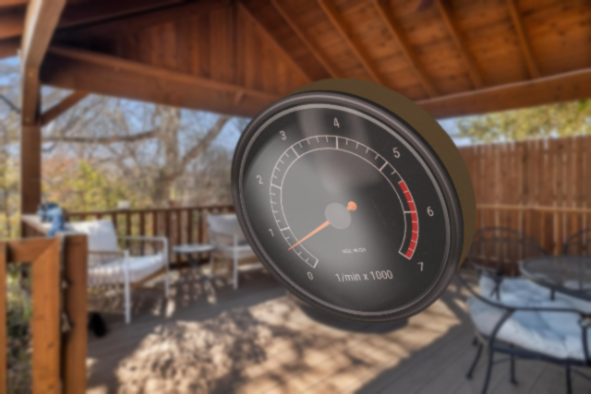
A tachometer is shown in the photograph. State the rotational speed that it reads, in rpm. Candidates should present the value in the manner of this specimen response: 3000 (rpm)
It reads 600 (rpm)
